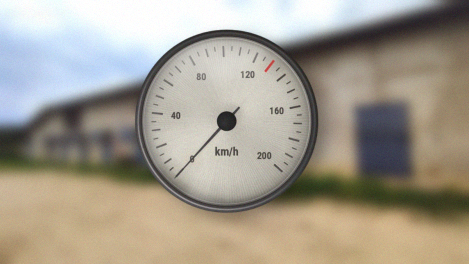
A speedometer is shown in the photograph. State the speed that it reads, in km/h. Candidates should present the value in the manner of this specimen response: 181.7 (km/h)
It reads 0 (km/h)
